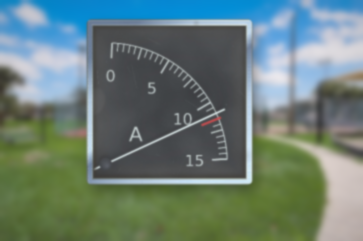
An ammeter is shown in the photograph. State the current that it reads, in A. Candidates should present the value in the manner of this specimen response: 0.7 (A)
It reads 11 (A)
